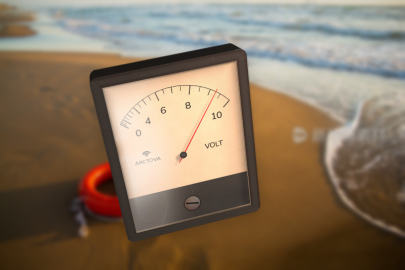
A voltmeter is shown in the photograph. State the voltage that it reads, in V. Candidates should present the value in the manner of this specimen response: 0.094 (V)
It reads 9.25 (V)
